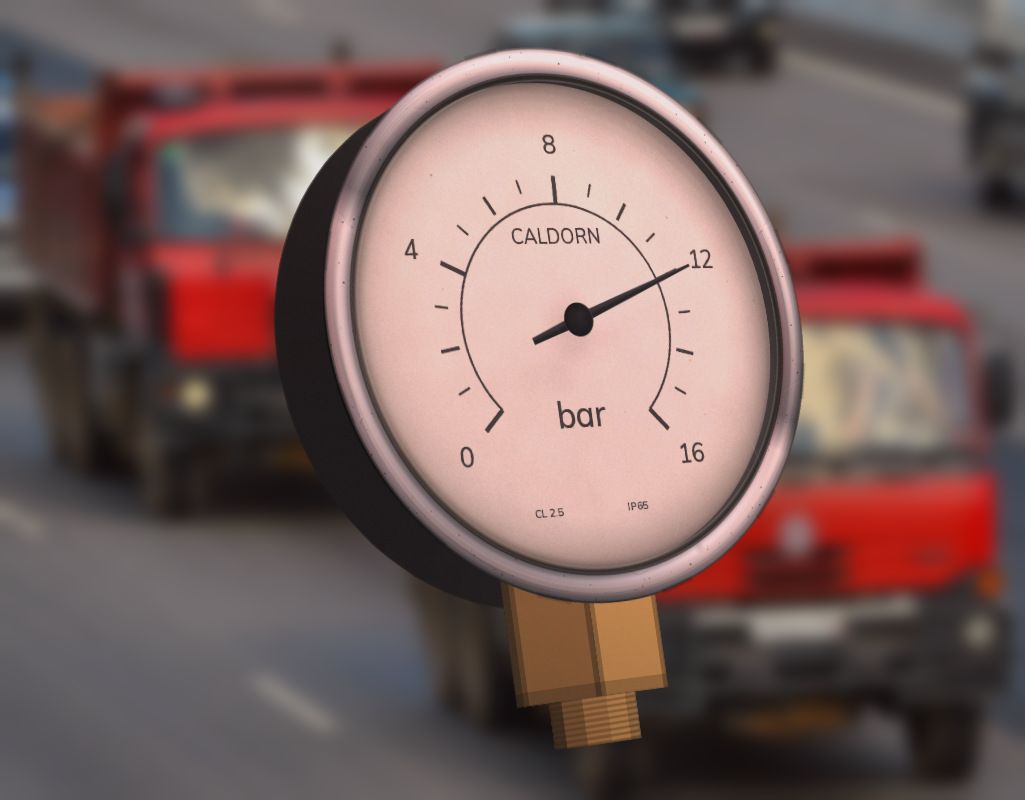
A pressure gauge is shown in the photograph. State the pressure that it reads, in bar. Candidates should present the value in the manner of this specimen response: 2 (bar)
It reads 12 (bar)
